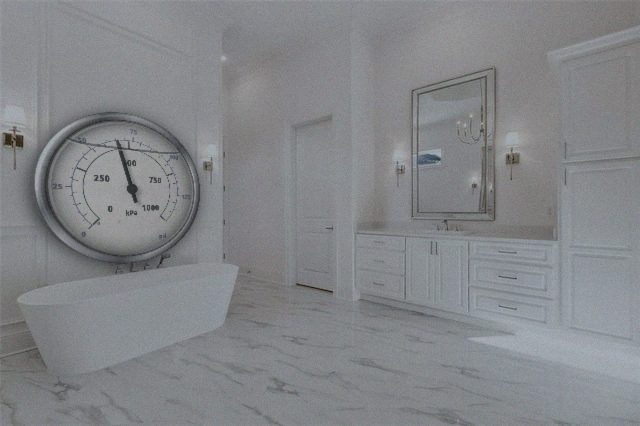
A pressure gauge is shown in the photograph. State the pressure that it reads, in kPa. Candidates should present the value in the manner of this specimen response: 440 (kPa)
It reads 450 (kPa)
